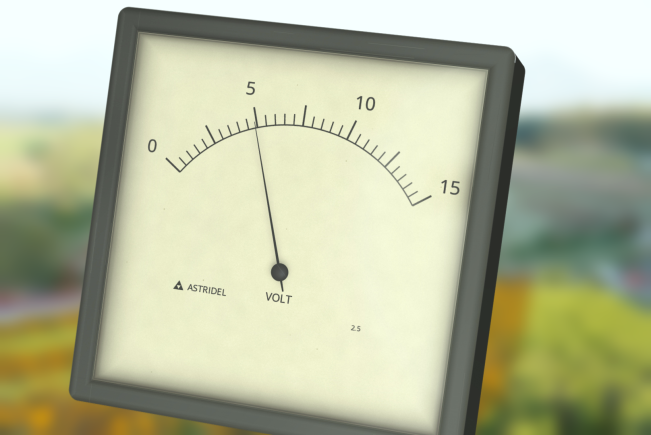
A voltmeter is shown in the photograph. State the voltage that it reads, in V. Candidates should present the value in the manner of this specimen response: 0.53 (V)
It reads 5 (V)
